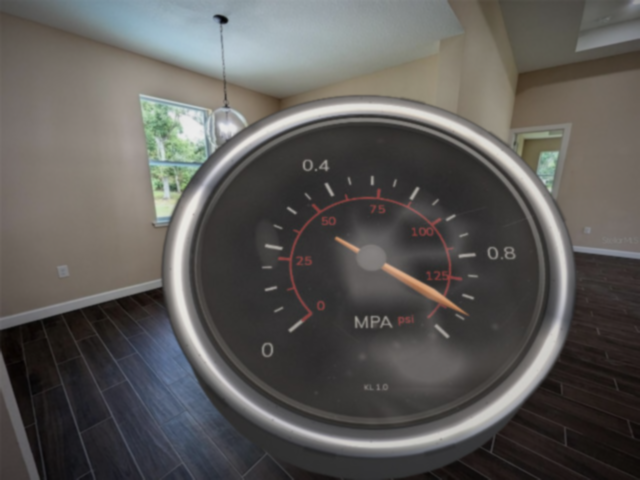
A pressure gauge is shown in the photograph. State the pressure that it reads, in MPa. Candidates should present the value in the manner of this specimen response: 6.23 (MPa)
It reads 0.95 (MPa)
